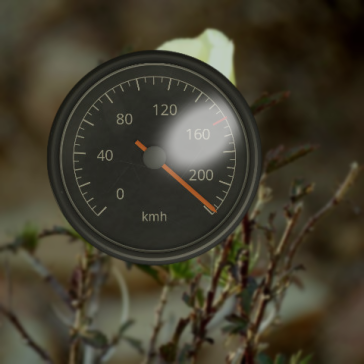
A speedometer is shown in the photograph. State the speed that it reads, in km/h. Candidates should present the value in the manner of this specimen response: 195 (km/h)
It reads 217.5 (km/h)
